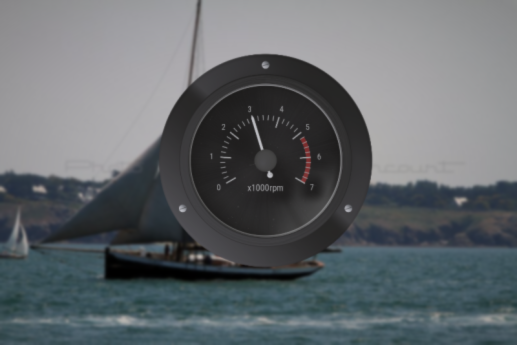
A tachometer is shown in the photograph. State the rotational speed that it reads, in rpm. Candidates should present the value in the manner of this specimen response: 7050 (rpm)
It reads 3000 (rpm)
